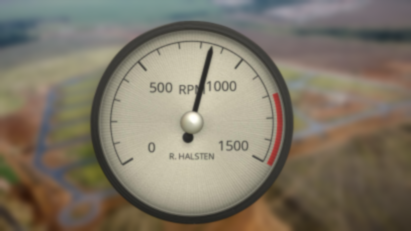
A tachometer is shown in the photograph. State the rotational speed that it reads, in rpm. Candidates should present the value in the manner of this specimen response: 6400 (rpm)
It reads 850 (rpm)
